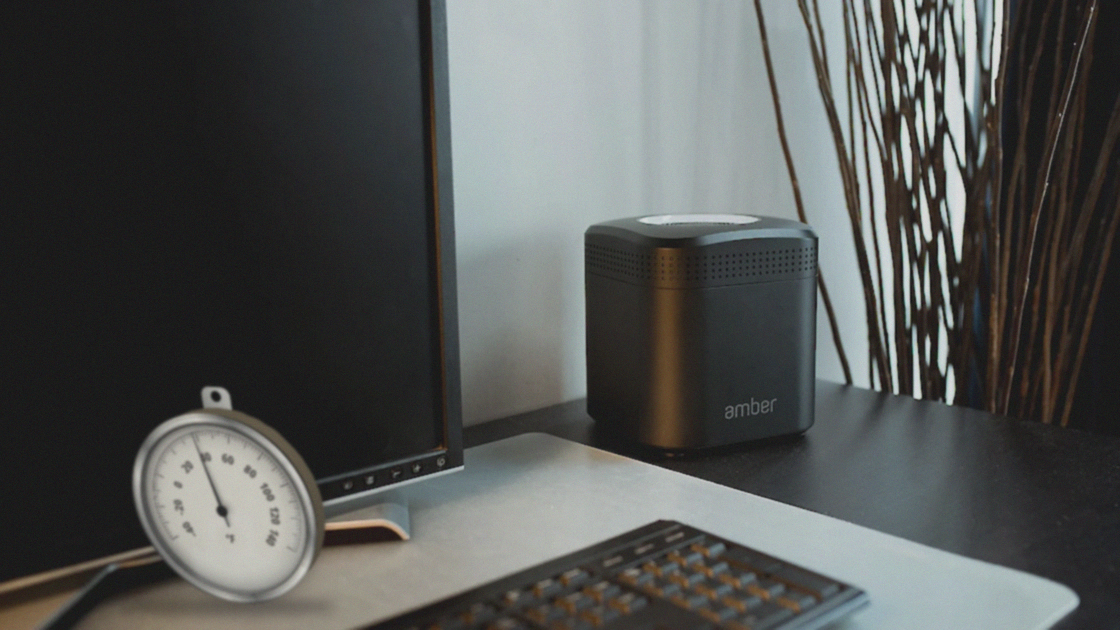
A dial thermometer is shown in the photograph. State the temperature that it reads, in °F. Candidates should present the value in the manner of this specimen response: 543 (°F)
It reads 40 (°F)
